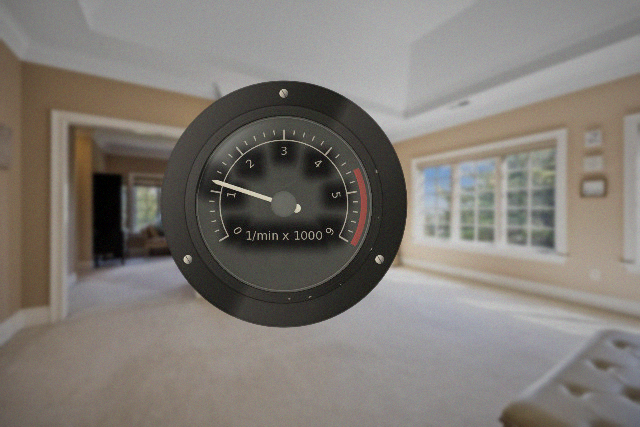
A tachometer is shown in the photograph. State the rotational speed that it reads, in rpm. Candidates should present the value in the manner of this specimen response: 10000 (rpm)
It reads 1200 (rpm)
